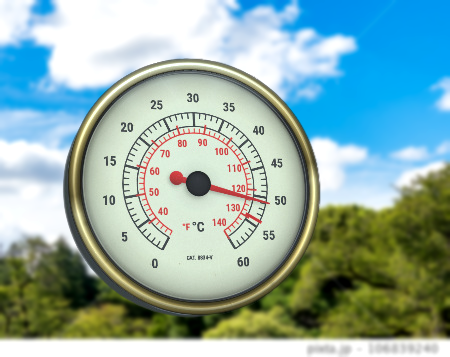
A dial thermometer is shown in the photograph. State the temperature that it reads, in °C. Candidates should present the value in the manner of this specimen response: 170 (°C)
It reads 51 (°C)
